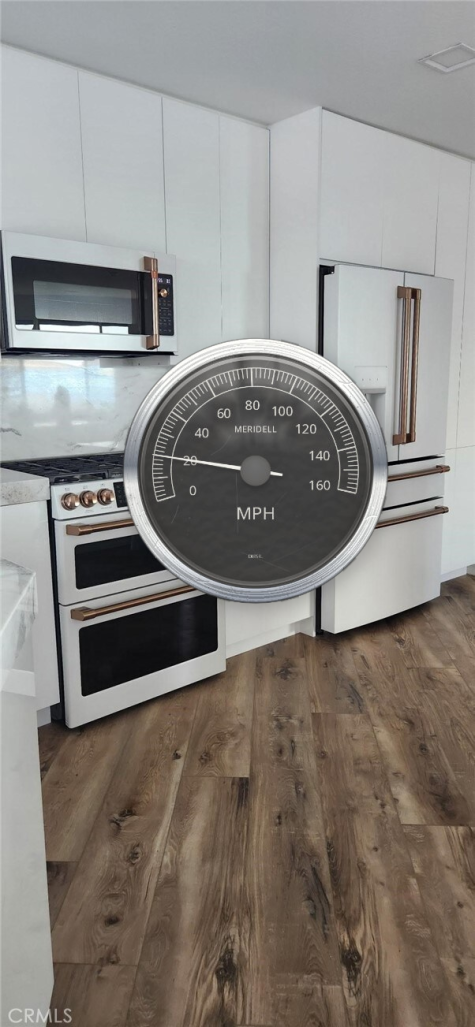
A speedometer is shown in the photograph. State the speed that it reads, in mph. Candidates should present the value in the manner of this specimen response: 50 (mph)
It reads 20 (mph)
